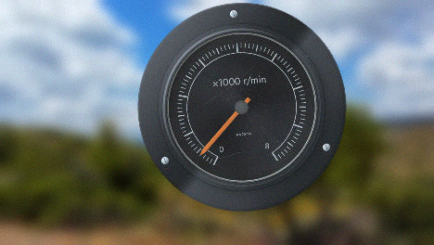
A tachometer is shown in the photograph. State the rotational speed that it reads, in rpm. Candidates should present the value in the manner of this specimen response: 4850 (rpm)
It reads 400 (rpm)
